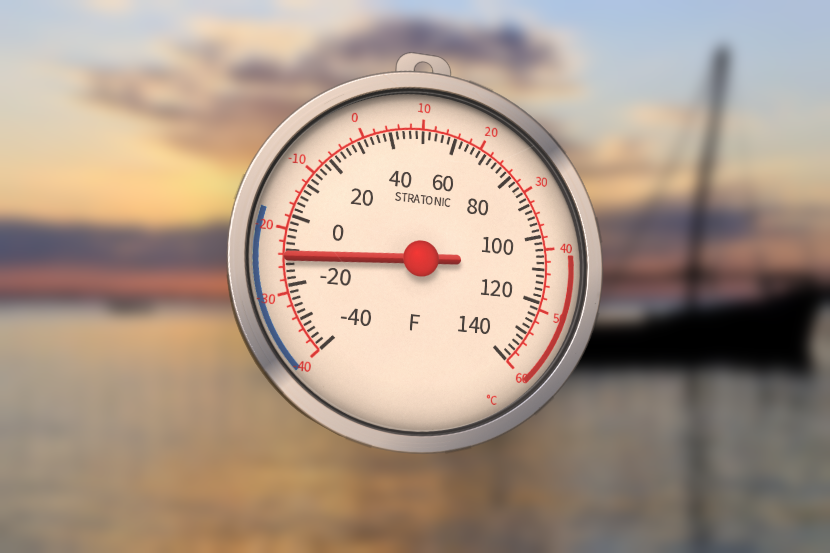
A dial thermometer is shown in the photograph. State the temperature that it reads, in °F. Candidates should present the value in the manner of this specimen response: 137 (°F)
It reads -12 (°F)
